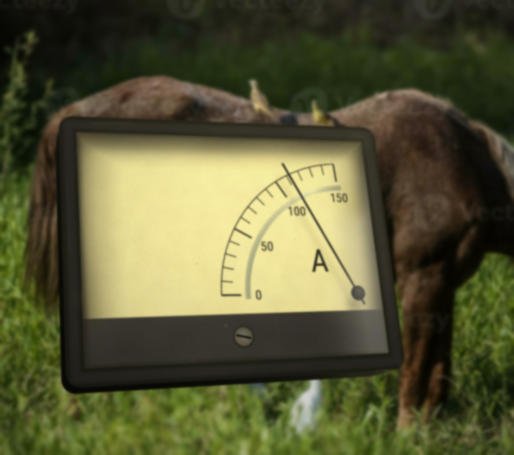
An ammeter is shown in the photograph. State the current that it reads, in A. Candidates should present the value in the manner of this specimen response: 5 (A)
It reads 110 (A)
